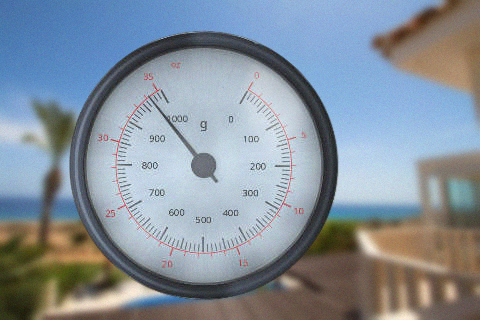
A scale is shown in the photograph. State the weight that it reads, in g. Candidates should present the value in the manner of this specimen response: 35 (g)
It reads 970 (g)
